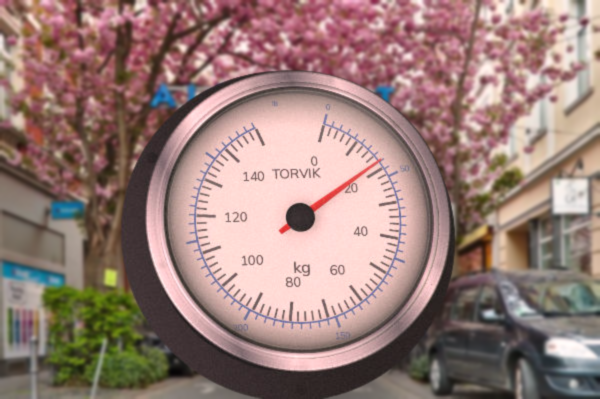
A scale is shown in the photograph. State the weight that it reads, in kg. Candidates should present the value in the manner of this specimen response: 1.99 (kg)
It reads 18 (kg)
